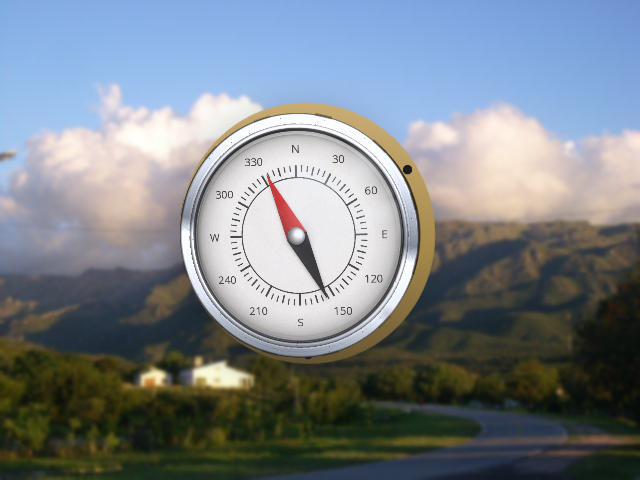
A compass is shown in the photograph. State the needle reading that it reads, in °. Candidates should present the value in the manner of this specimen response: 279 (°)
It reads 335 (°)
